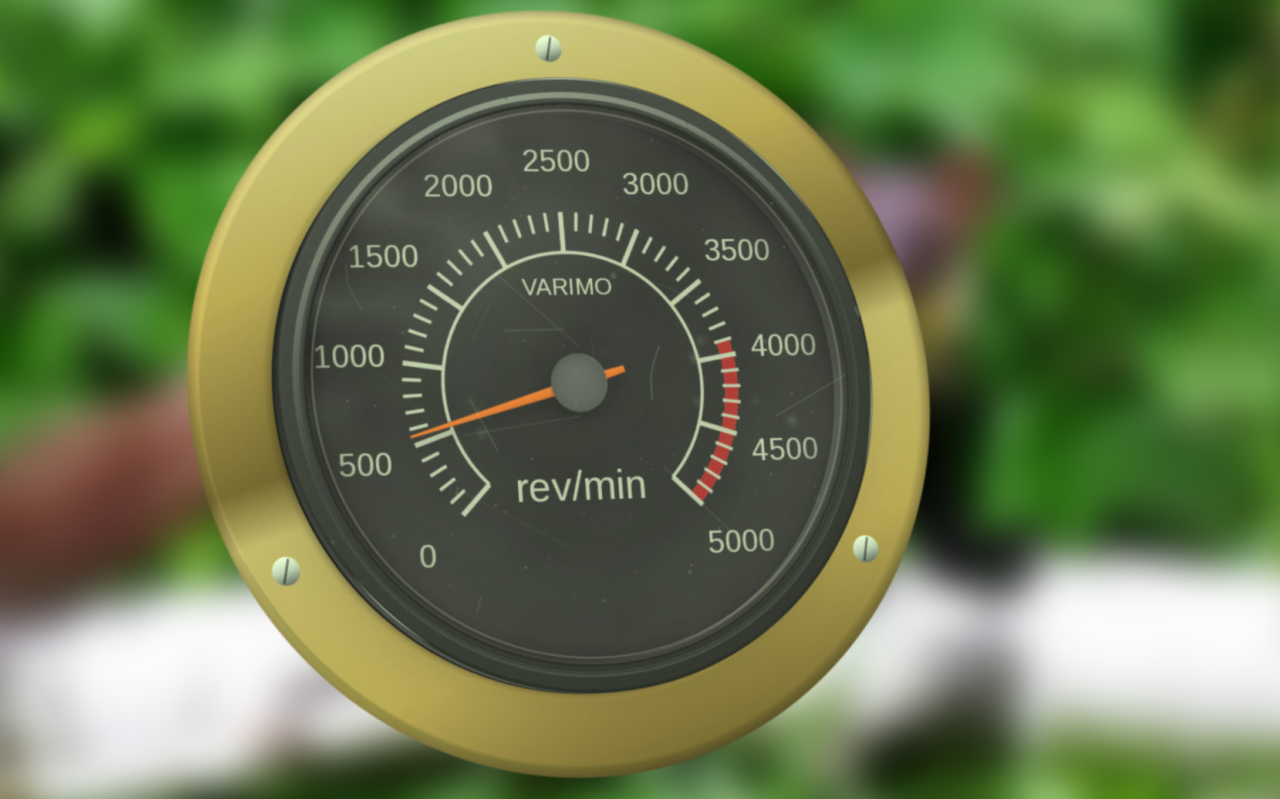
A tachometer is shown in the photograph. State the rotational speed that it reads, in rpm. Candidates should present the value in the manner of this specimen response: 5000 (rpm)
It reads 550 (rpm)
